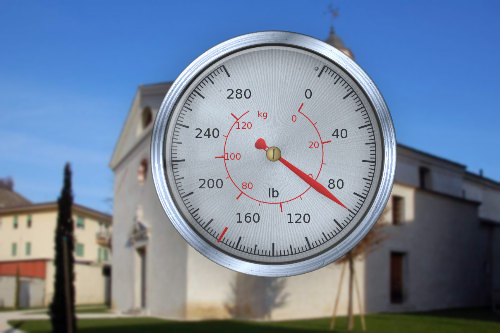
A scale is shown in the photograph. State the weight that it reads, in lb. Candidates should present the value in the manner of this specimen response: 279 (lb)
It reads 90 (lb)
